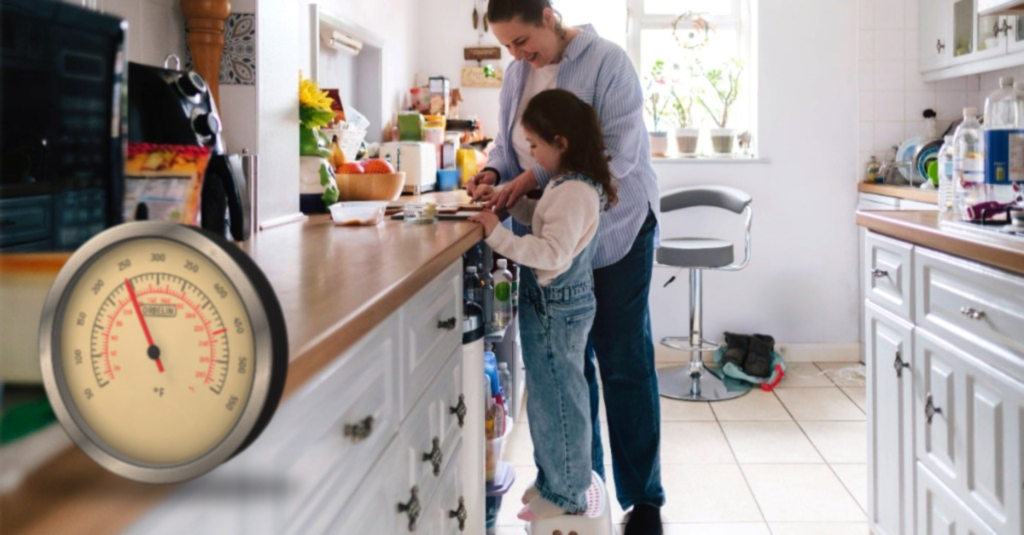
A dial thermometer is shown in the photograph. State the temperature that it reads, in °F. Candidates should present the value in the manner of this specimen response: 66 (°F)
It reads 250 (°F)
